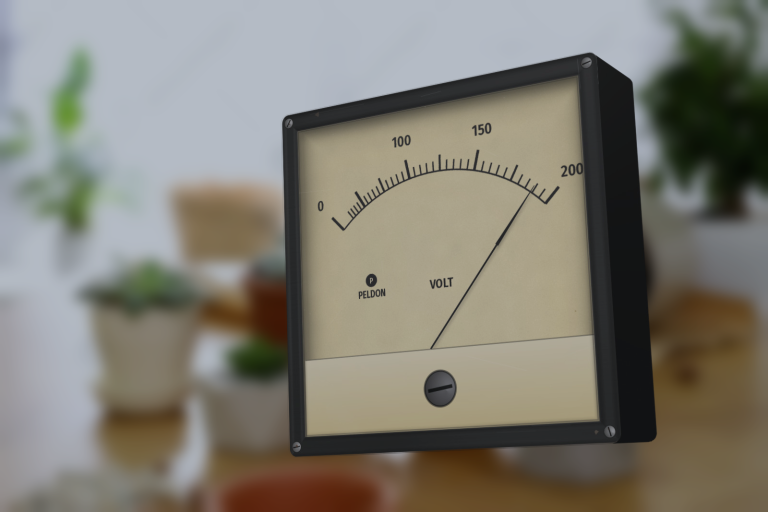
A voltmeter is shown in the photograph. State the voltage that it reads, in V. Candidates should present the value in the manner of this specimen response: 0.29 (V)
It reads 190 (V)
